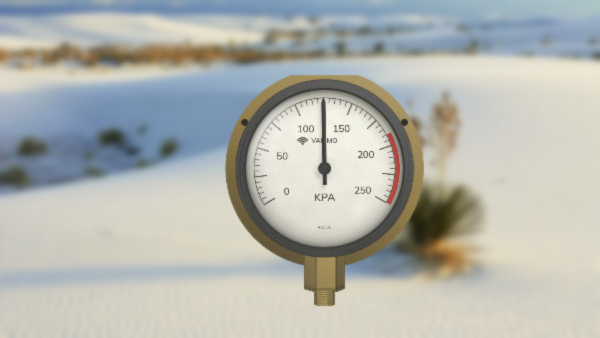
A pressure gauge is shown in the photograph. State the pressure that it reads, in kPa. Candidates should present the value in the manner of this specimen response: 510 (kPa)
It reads 125 (kPa)
